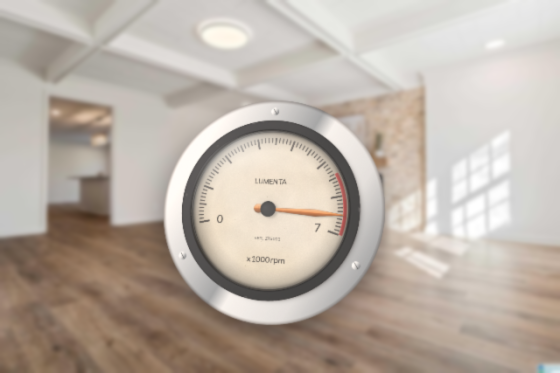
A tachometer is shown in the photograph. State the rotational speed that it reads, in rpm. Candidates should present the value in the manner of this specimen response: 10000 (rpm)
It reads 6500 (rpm)
